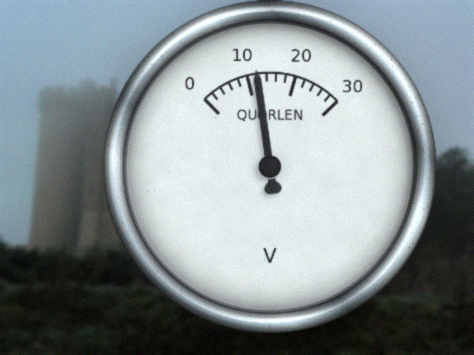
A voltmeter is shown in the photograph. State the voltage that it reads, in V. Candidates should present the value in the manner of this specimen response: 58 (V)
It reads 12 (V)
